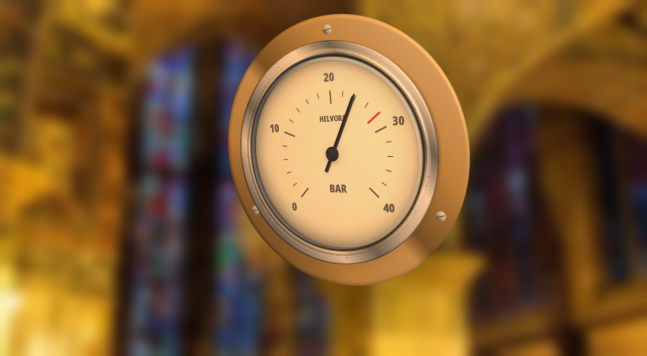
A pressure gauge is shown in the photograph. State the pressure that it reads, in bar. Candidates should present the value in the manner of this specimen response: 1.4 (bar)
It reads 24 (bar)
